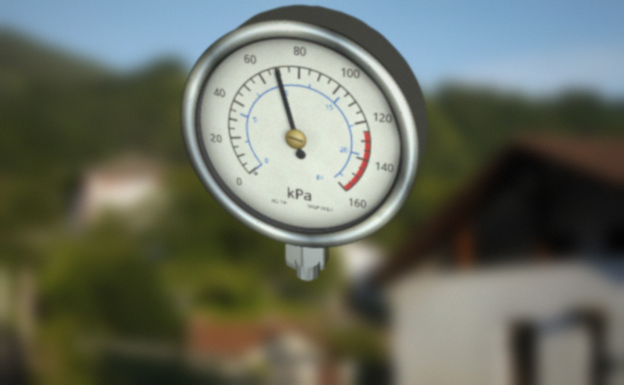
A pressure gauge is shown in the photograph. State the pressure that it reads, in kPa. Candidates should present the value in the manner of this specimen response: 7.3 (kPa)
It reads 70 (kPa)
